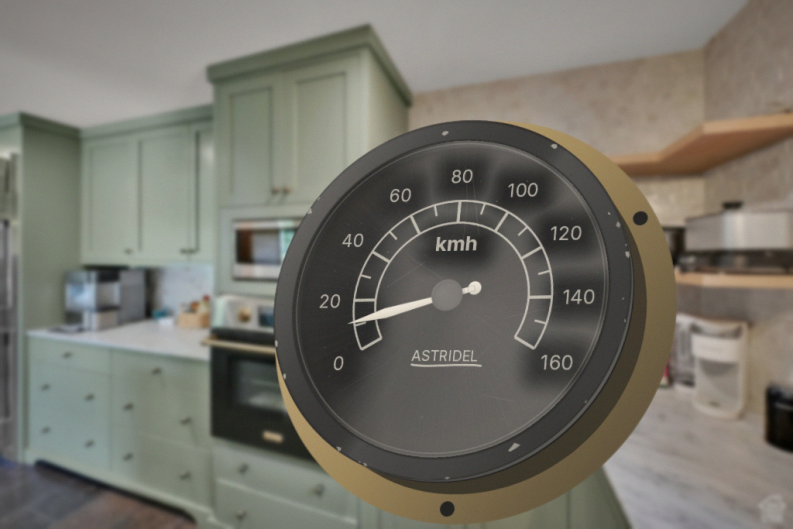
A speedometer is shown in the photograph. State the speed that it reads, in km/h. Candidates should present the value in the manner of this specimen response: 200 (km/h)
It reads 10 (km/h)
